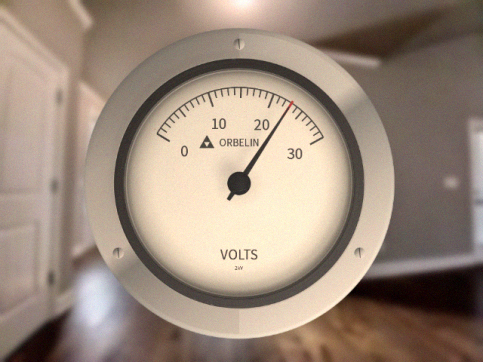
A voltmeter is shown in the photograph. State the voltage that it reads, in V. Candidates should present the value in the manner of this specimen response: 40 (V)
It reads 23 (V)
